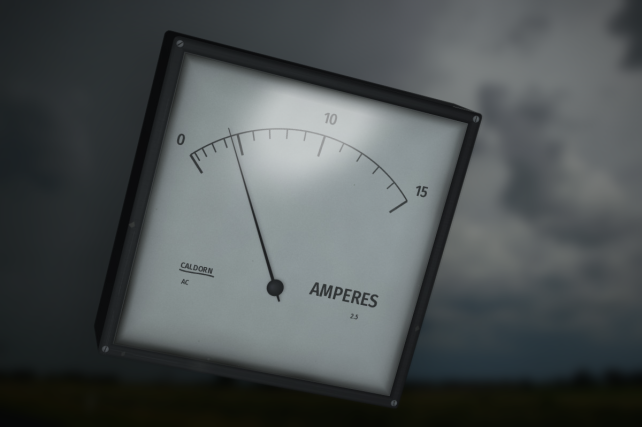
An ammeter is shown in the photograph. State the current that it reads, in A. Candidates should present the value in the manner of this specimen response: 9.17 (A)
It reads 4.5 (A)
